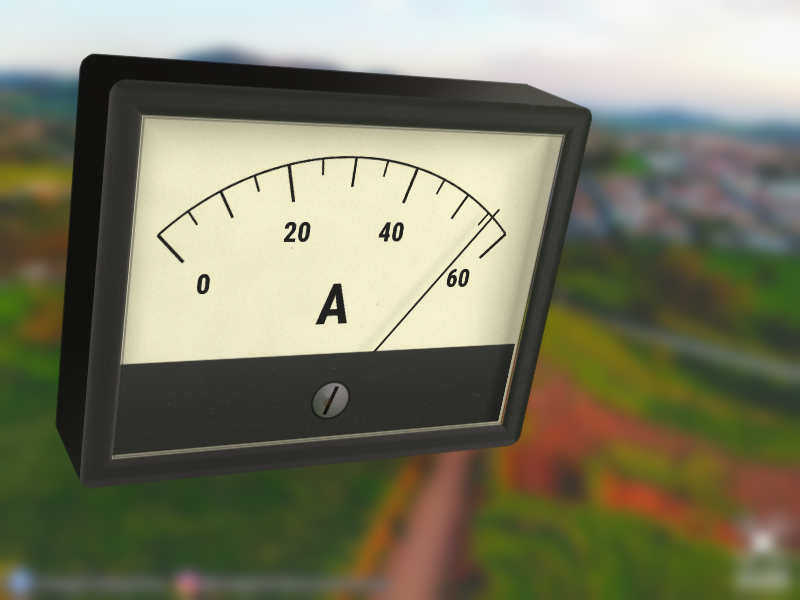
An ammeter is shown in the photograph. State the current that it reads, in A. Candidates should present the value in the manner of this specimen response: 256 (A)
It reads 55 (A)
